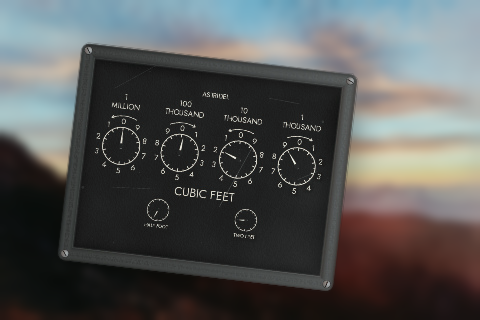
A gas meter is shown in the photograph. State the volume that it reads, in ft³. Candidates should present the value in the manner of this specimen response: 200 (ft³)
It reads 1900 (ft³)
